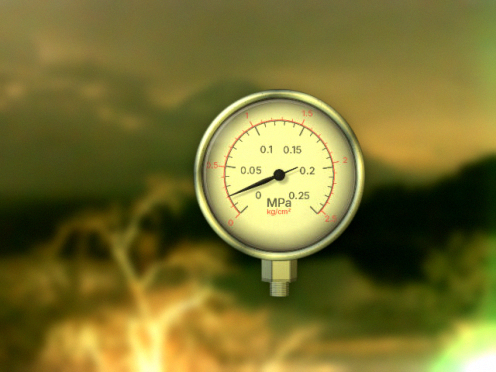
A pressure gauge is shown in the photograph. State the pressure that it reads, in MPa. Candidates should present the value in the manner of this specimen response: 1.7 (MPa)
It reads 0.02 (MPa)
